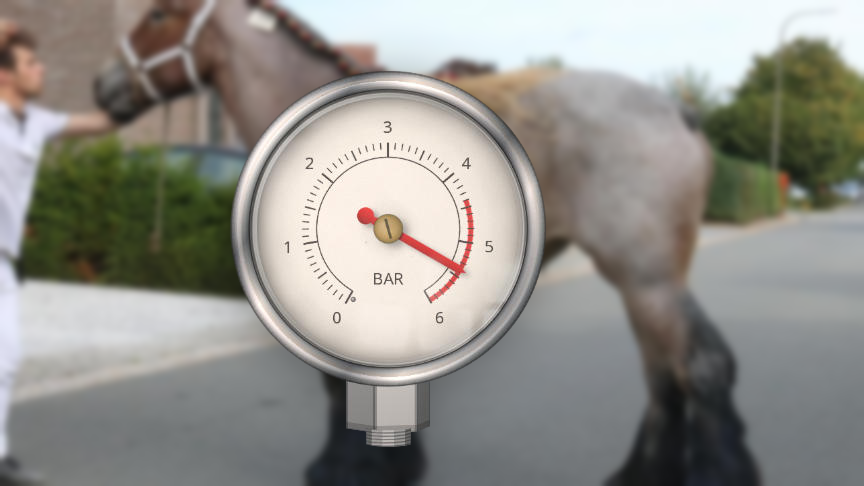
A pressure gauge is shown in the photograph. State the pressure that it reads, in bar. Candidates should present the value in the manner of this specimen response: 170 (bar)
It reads 5.4 (bar)
